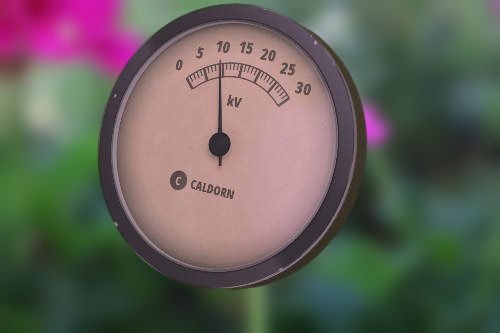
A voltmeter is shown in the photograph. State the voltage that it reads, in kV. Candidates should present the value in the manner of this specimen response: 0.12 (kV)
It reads 10 (kV)
